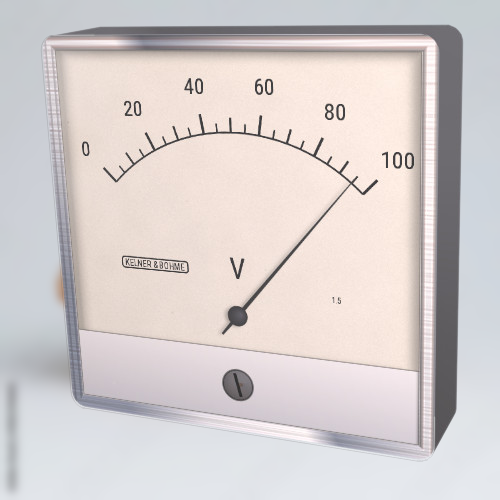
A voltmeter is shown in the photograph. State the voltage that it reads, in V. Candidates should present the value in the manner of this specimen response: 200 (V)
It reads 95 (V)
